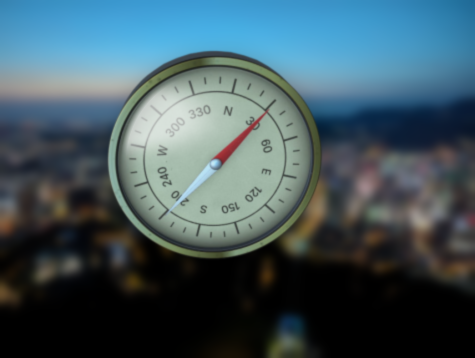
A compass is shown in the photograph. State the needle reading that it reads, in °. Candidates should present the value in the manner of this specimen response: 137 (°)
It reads 30 (°)
